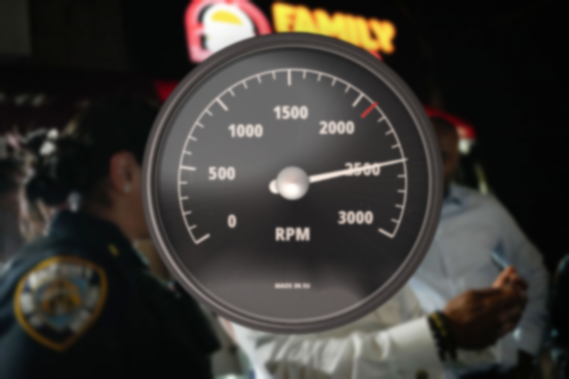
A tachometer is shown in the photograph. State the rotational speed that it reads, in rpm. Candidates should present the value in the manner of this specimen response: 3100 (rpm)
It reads 2500 (rpm)
